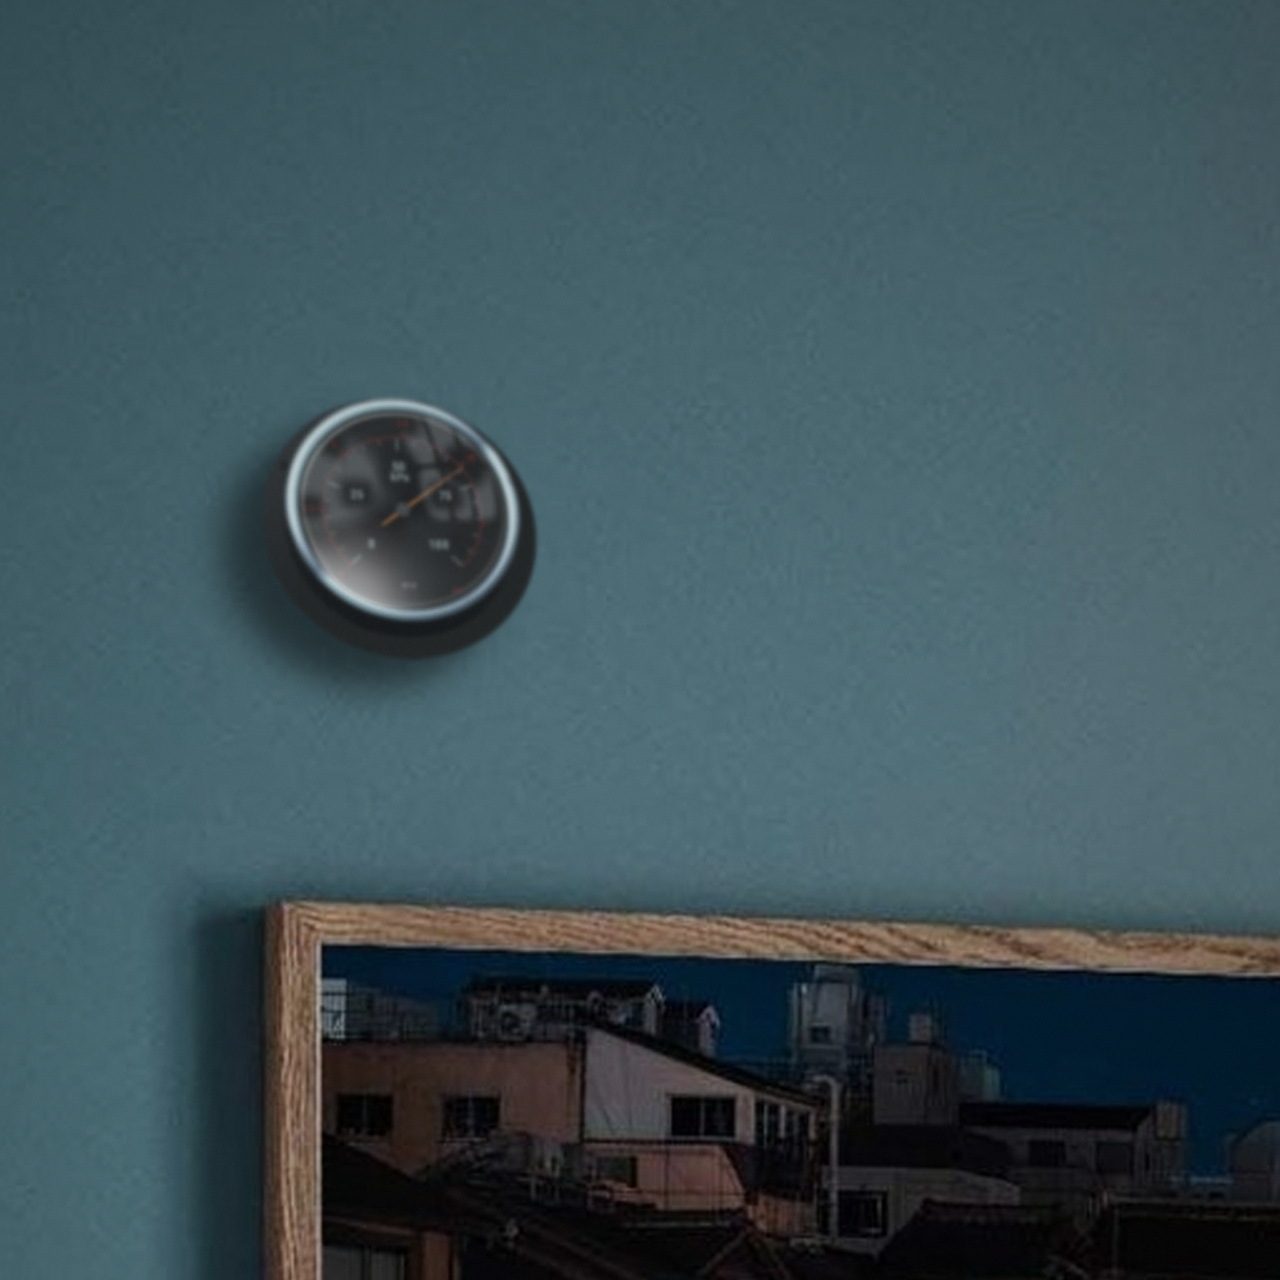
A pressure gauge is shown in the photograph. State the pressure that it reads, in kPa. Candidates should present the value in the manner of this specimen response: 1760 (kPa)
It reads 70 (kPa)
